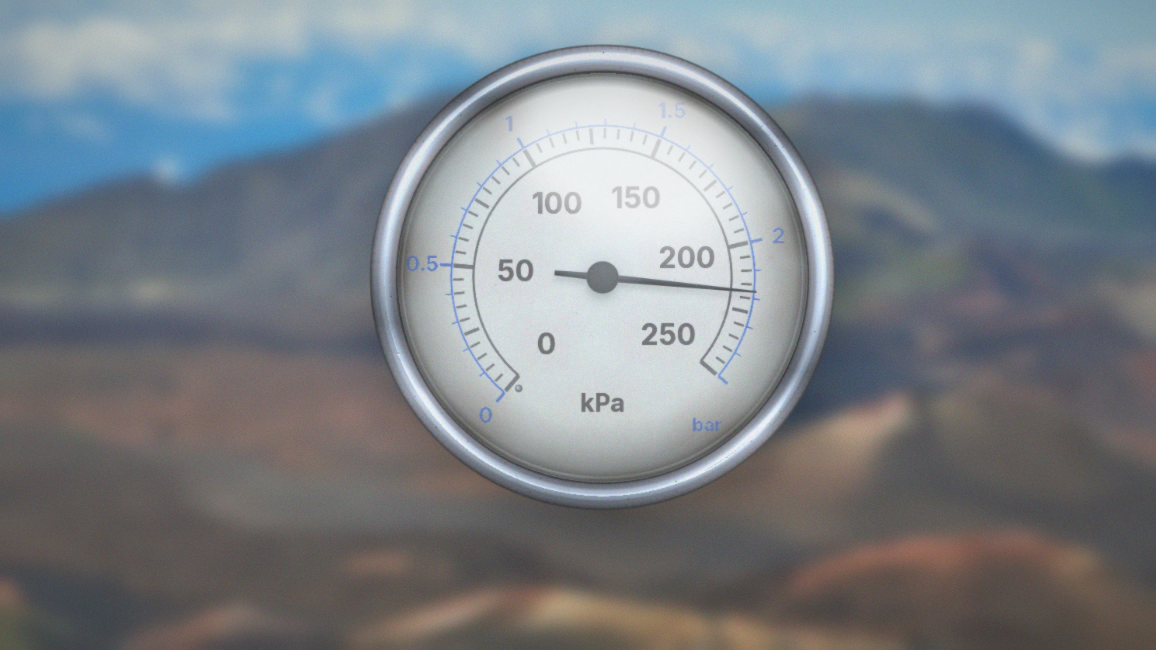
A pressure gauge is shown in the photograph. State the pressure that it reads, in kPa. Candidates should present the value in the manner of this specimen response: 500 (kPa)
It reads 217.5 (kPa)
